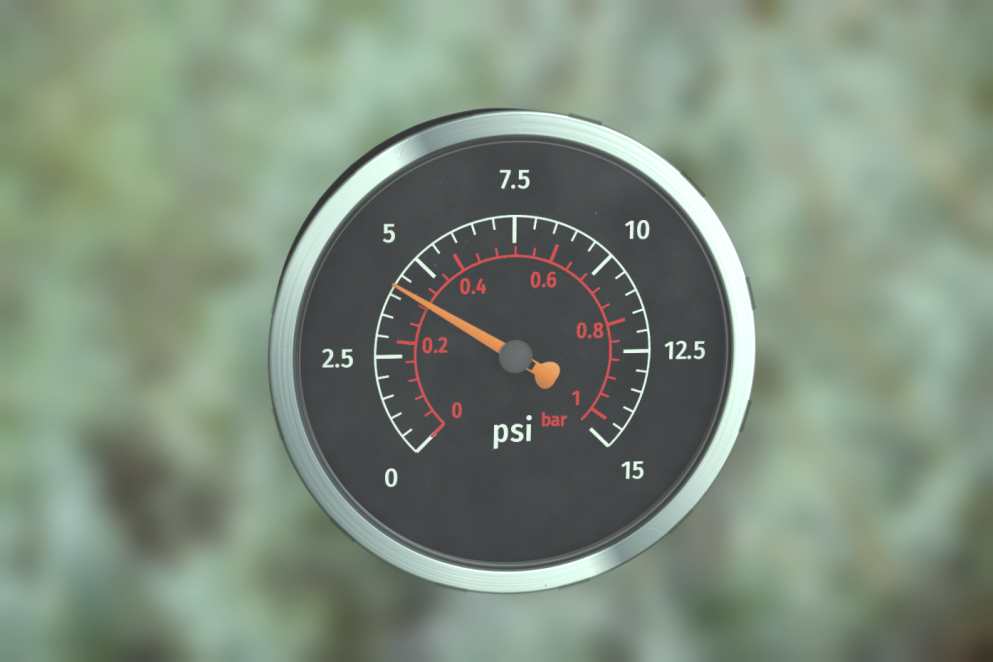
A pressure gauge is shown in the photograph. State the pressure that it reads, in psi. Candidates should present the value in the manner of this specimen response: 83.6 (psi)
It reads 4.25 (psi)
